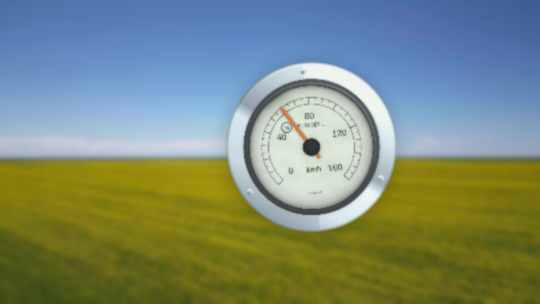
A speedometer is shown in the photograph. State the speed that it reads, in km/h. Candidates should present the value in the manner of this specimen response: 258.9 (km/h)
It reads 60 (km/h)
